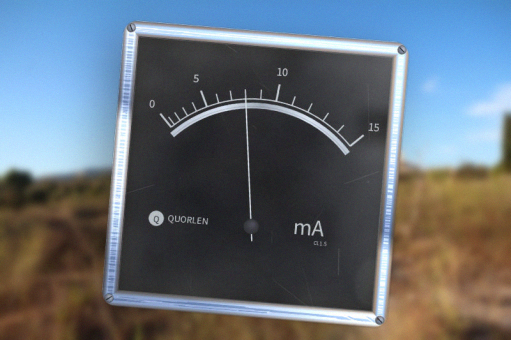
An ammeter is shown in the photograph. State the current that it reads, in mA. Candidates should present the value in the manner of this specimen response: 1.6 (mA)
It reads 8 (mA)
